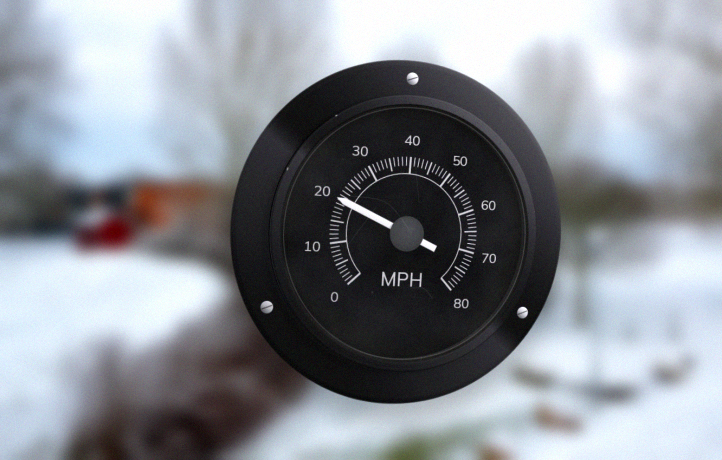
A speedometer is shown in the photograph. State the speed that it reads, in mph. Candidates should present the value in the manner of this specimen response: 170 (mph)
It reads 20 (mph)
